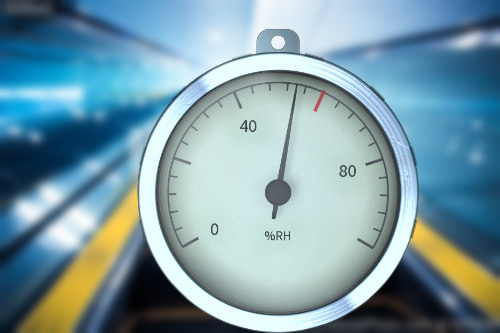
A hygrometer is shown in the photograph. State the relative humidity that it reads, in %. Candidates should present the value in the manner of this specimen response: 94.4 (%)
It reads 54 (%)
